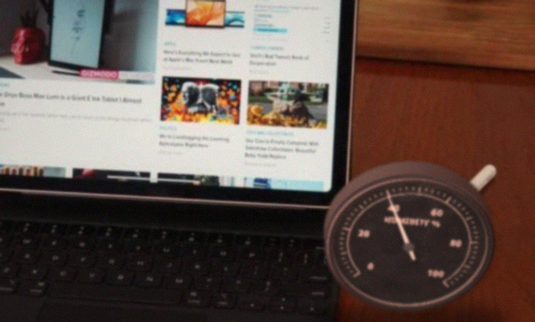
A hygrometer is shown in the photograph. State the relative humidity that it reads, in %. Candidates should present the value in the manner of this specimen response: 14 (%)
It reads 40 (%)
